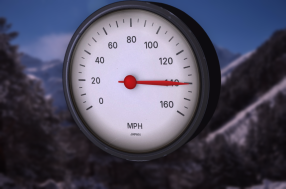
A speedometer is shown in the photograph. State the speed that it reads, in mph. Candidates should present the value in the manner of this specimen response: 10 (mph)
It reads 140 (mph)
